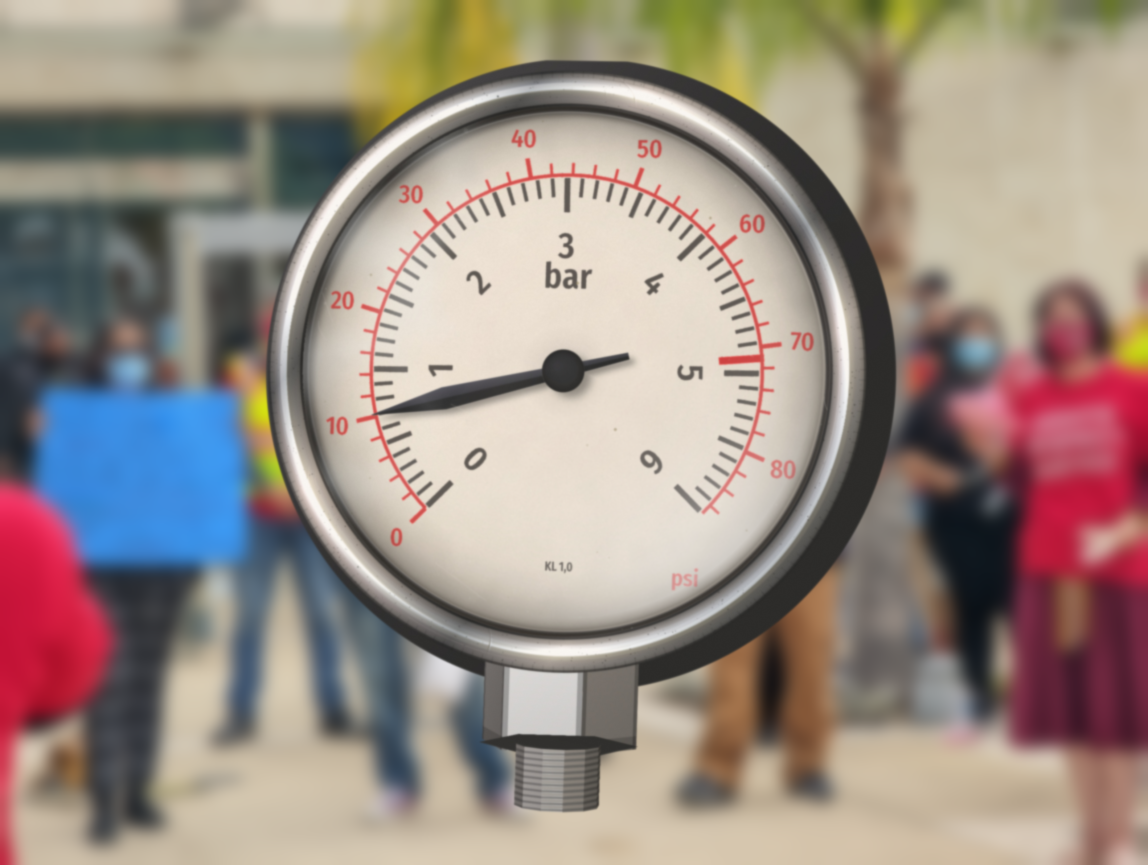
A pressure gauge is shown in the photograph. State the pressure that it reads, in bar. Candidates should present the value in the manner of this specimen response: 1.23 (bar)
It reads 0.7 (bar)
